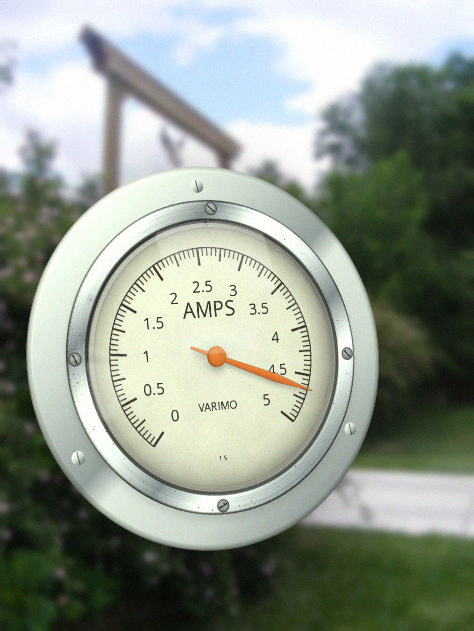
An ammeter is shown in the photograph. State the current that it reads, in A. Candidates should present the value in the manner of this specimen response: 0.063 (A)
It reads 4.65 (A)
